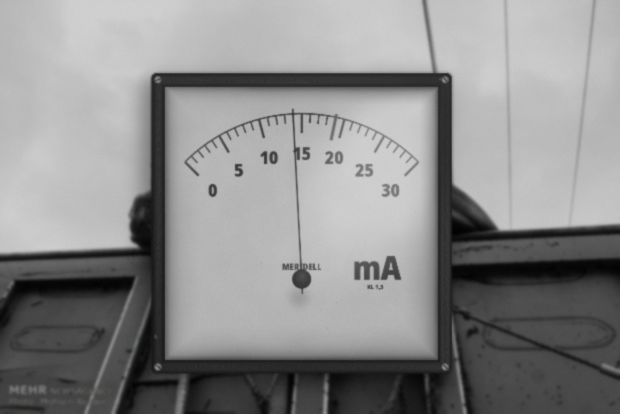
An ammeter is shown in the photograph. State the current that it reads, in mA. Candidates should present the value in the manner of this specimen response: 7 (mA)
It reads 14 (mA)
